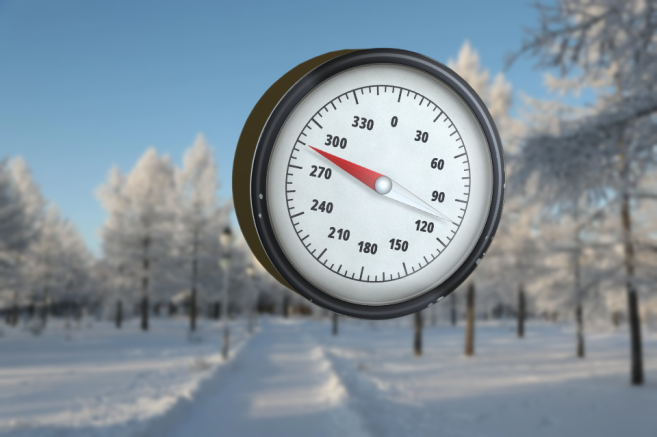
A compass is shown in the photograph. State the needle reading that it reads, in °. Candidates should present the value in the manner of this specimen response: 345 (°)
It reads 285 (°)
